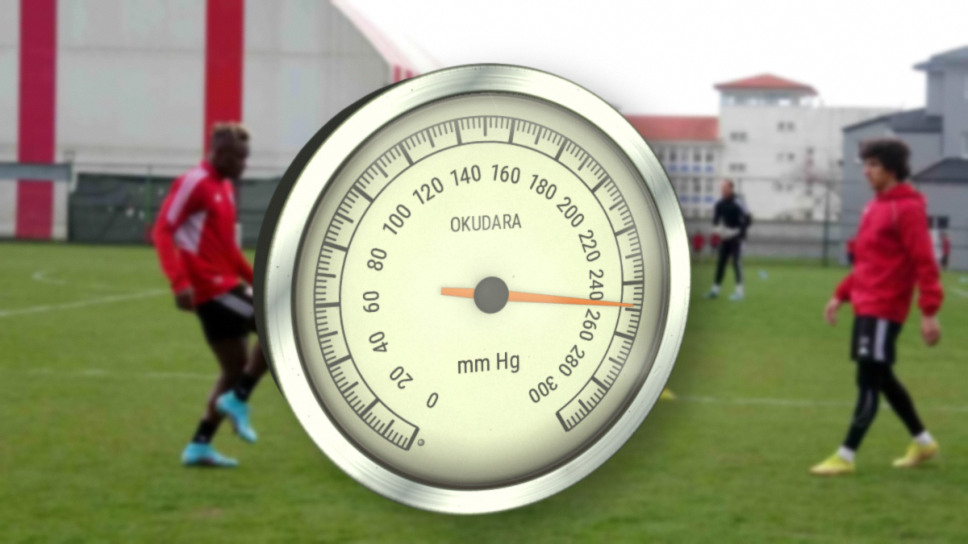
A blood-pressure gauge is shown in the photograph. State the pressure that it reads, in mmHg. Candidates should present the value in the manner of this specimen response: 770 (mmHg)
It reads 248 (mmHg)
